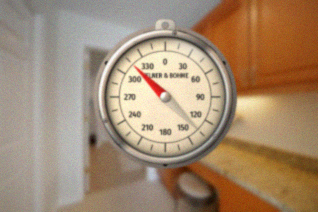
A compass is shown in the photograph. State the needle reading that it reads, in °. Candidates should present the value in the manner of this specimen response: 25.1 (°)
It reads 315 (°)
